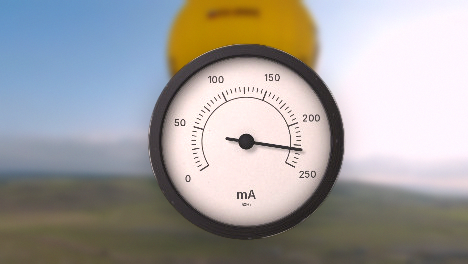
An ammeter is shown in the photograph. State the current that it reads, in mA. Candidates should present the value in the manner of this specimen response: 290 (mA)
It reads 230 (mA)
